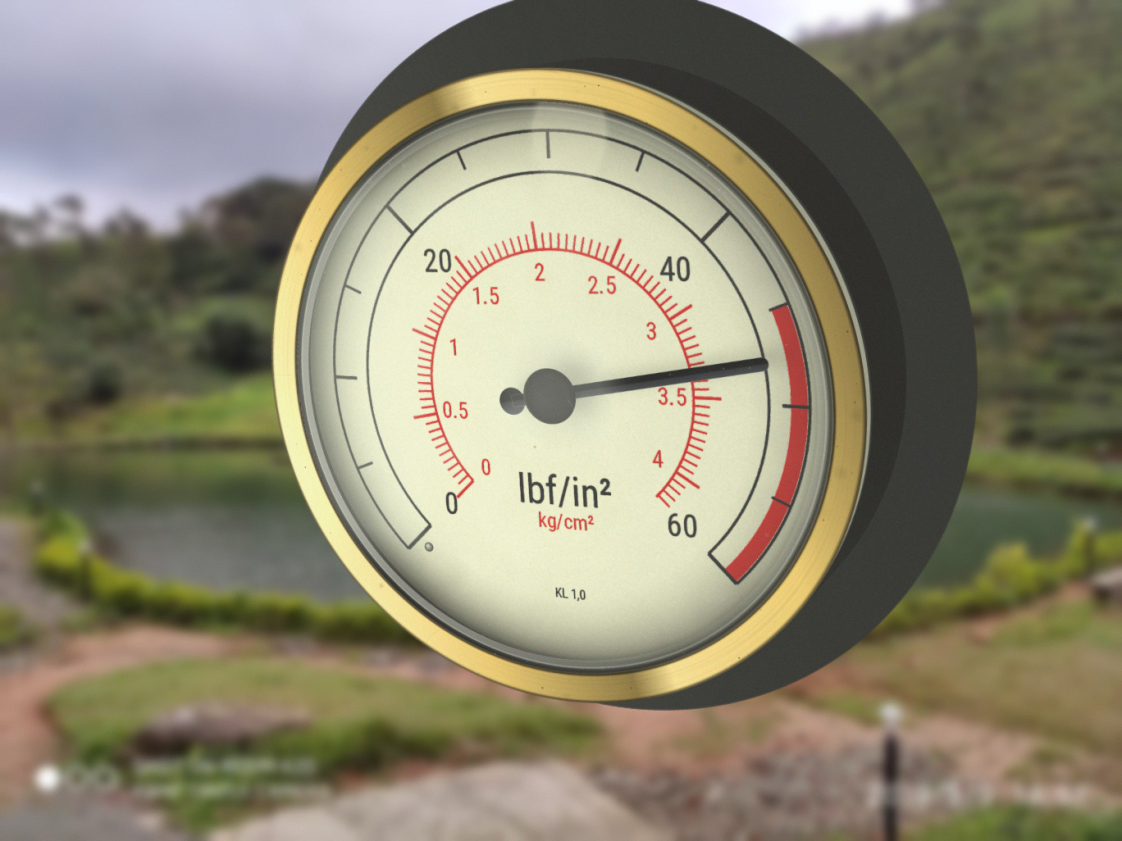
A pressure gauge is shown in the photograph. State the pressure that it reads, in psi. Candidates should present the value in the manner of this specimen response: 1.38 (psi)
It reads 47.5 (psi)
